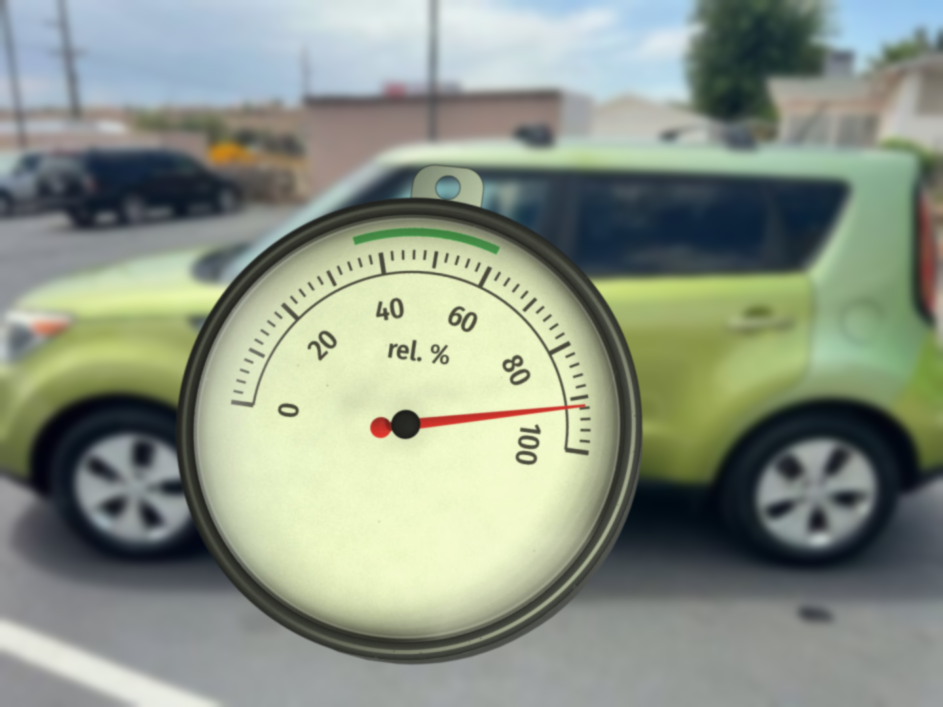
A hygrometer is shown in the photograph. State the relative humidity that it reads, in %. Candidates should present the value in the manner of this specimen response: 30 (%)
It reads 92 (%)
